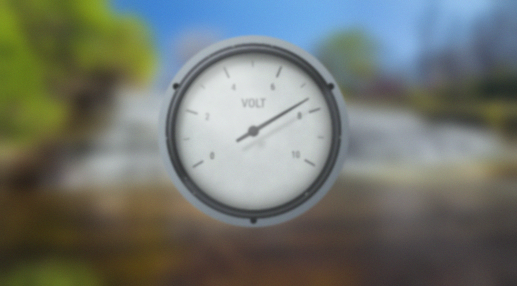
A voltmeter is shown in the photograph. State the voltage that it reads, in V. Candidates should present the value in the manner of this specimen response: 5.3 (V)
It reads 7.5 (V)
